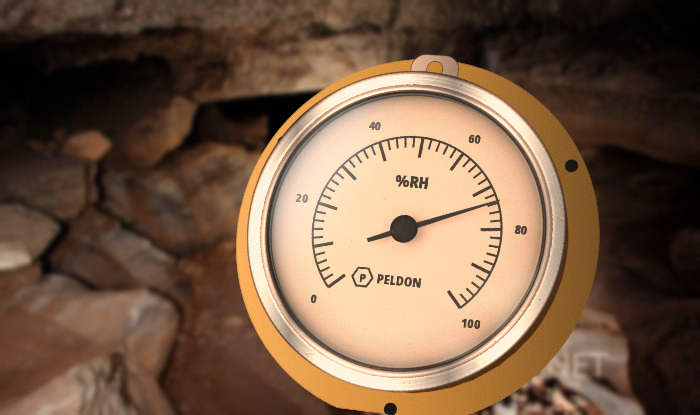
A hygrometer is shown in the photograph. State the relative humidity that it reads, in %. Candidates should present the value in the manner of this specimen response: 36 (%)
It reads 74 (%)
